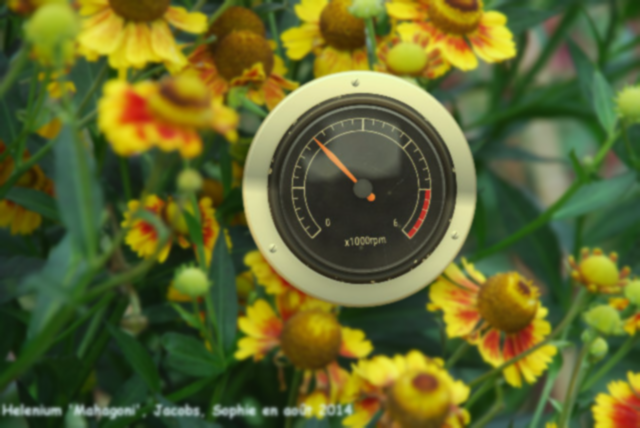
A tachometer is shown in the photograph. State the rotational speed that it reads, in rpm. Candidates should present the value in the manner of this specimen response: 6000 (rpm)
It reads 2000 (rpm)
